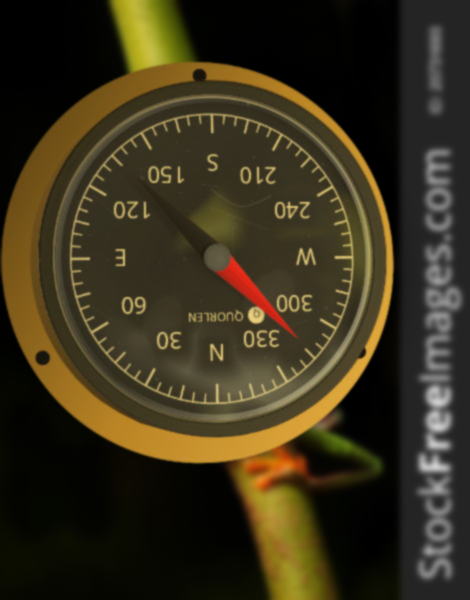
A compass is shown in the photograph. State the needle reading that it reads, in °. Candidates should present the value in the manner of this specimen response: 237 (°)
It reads 315 (°)
